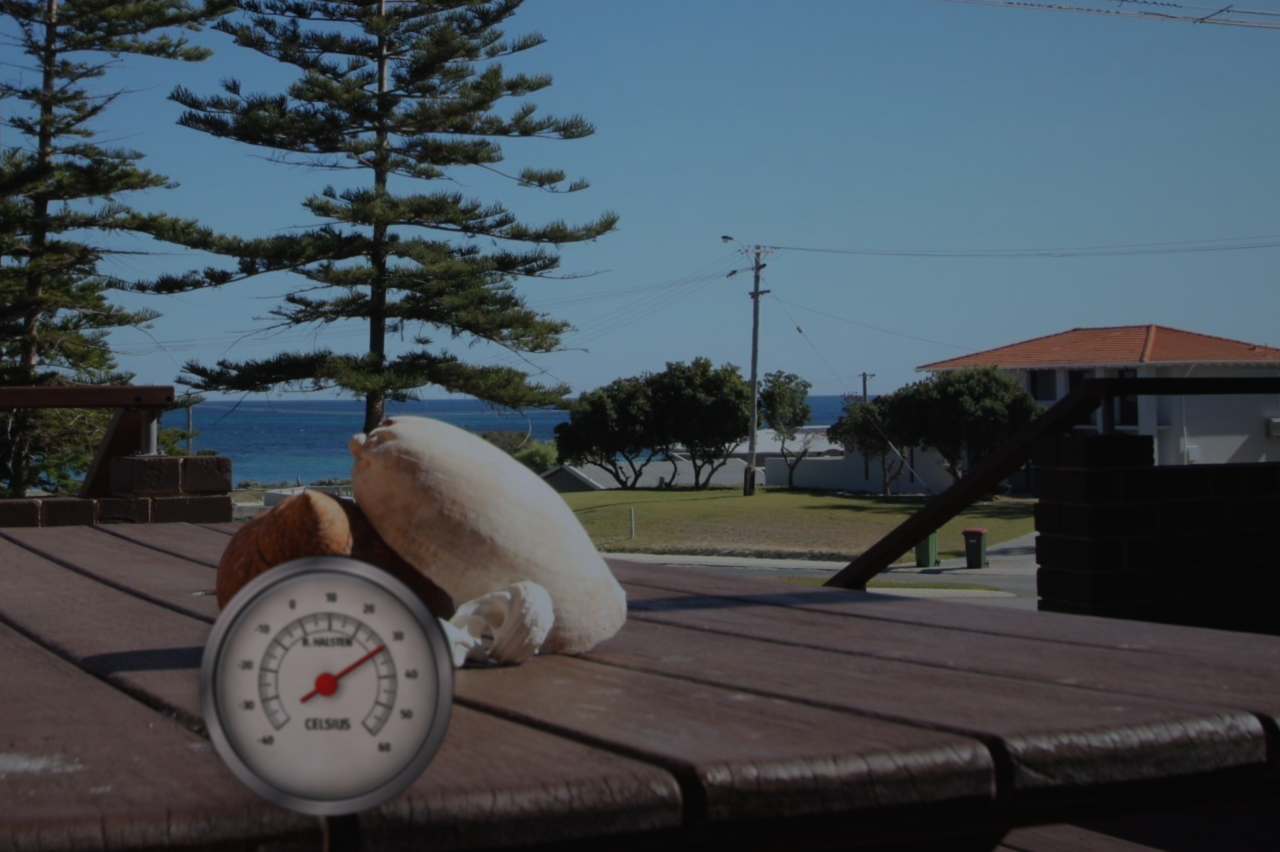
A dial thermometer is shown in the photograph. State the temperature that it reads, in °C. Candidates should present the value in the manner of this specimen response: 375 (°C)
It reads 30 (°C)
